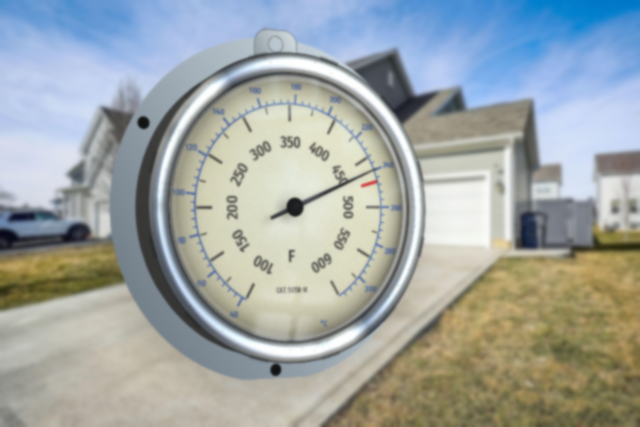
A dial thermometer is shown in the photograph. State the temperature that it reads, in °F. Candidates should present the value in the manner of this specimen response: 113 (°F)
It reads 462.5 (°F)
